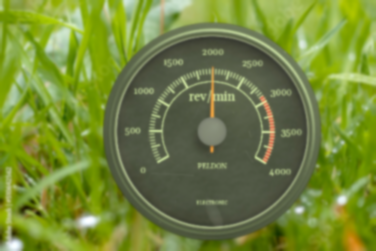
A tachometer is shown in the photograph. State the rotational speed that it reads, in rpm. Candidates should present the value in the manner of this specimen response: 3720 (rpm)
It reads 2000 (rpm)
